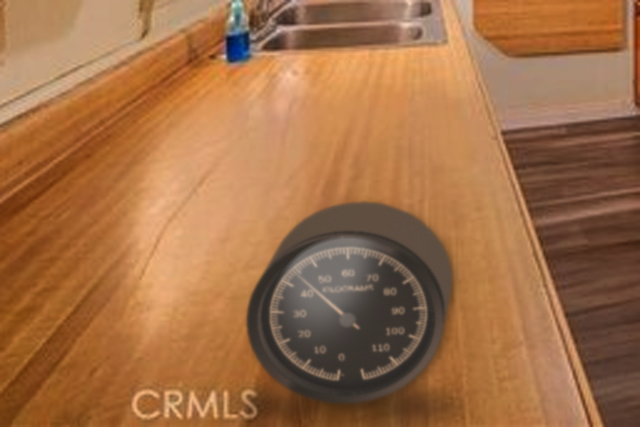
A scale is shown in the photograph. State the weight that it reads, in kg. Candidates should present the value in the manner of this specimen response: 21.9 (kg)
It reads 45 (kg)
